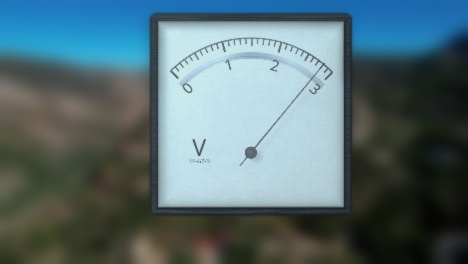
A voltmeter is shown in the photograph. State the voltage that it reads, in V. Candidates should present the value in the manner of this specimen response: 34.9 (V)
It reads 2.8 (V)
